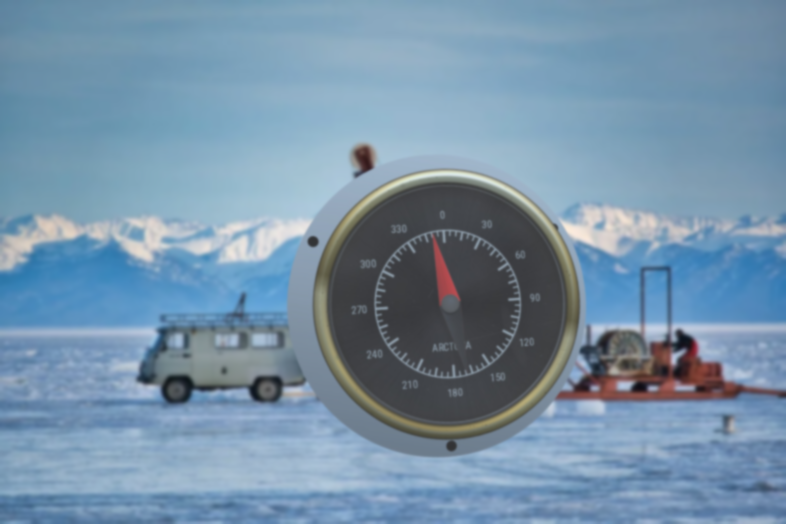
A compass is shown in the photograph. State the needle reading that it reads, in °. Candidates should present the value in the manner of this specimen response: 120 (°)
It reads 350 (°)
